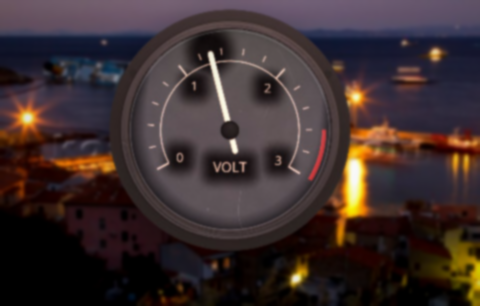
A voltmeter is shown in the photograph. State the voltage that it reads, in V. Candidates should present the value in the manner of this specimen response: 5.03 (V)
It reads 1.3 (V)
